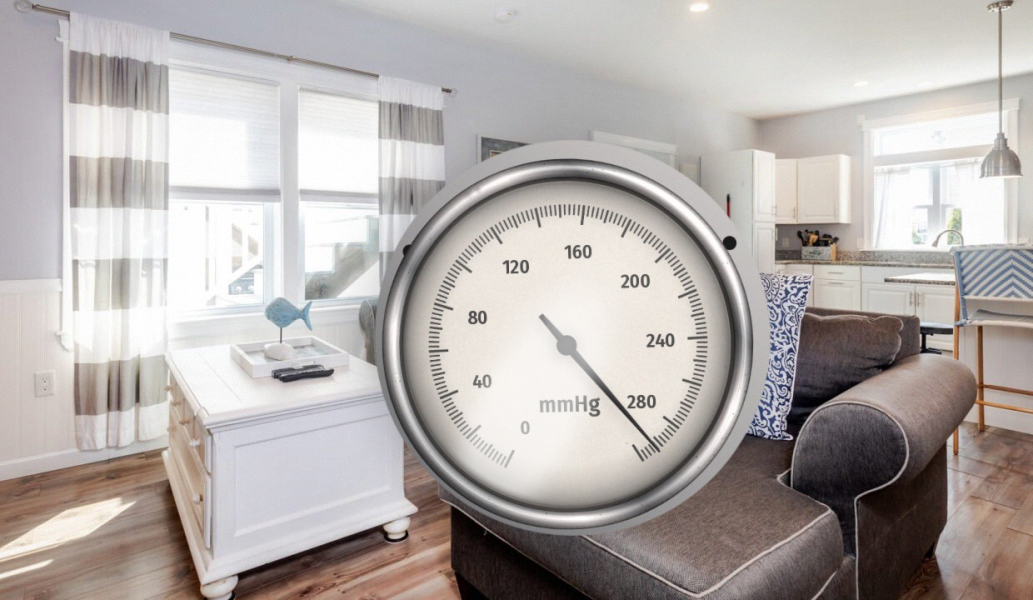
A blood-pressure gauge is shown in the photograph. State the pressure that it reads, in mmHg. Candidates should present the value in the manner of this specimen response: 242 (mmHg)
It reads 292 (mmHg)
